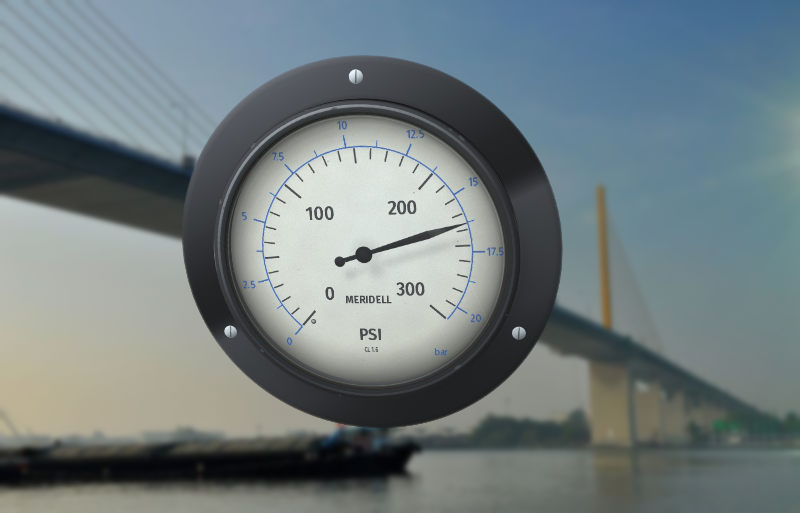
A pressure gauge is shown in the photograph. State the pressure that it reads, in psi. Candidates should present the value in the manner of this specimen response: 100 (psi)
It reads 235 (psi)
